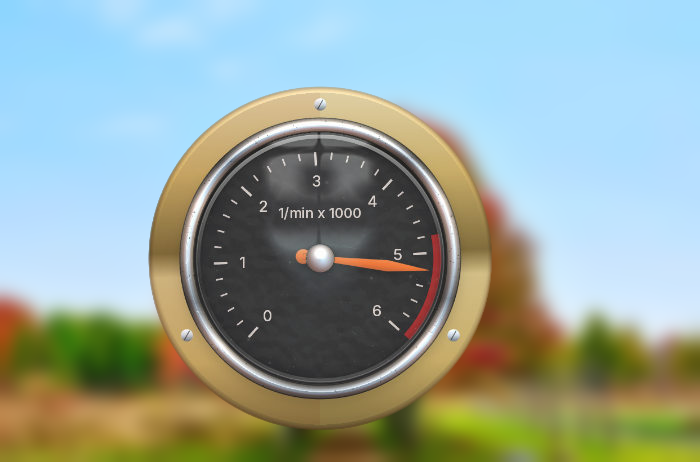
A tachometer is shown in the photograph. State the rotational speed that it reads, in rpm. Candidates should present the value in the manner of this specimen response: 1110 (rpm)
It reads 5200 (rpm)
